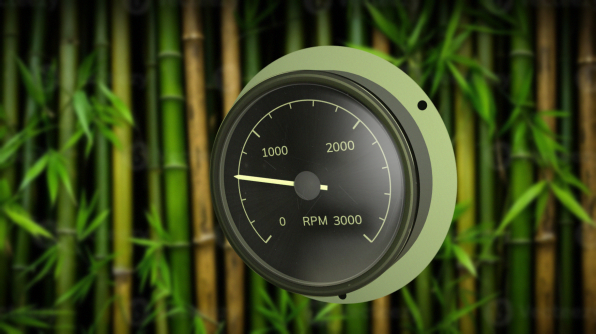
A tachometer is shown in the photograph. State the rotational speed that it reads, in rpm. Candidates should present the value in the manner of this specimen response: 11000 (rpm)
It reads 600 (rpm)
